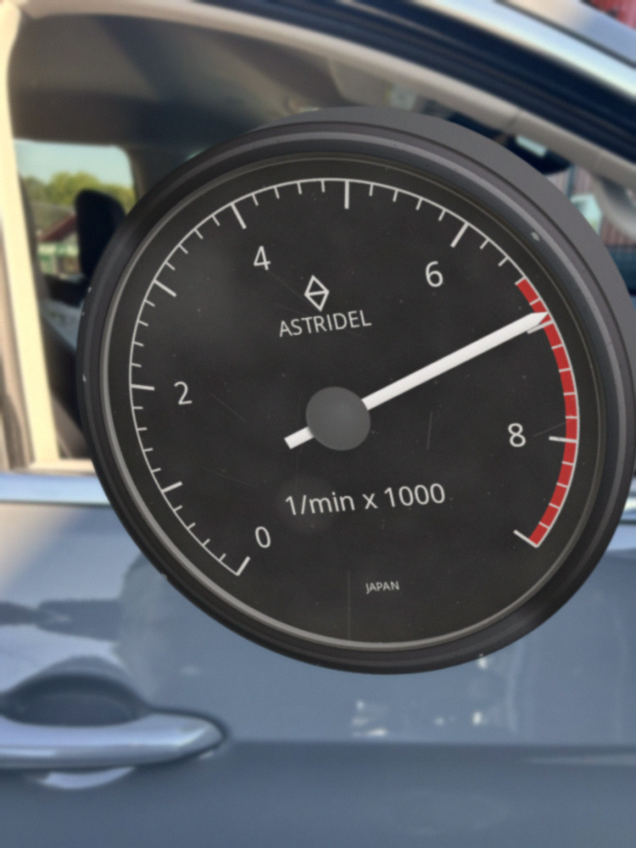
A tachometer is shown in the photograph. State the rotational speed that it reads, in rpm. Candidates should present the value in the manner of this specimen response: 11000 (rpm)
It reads 6900 (rpm)
